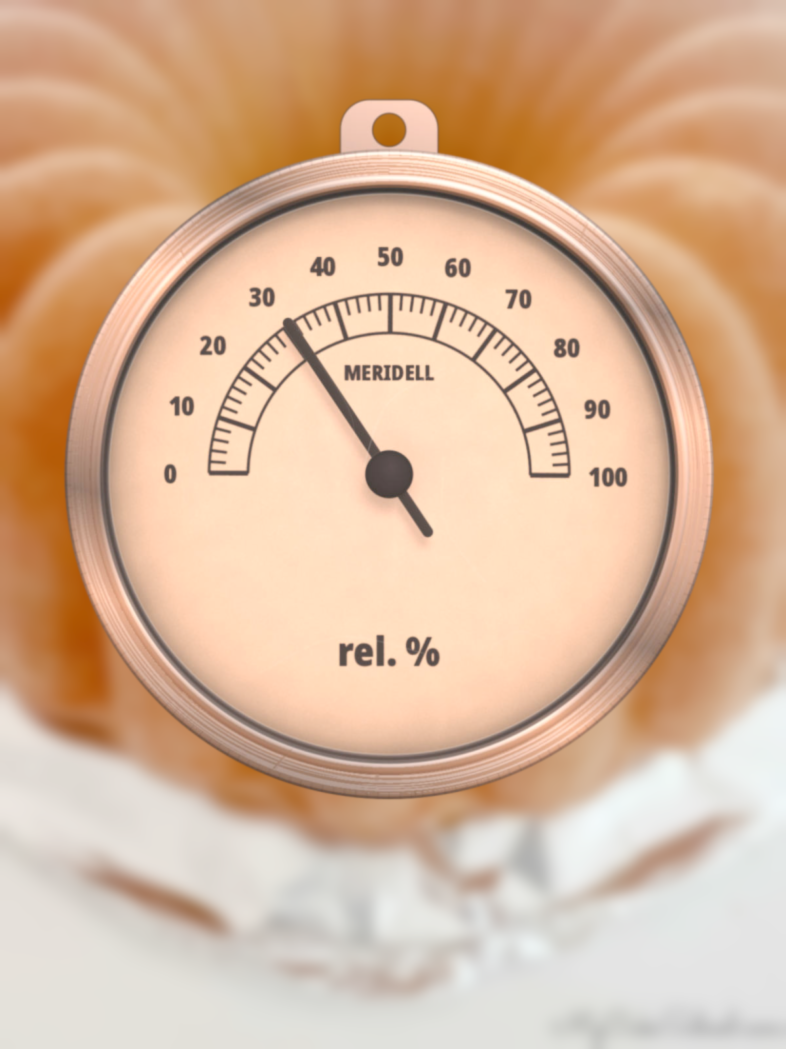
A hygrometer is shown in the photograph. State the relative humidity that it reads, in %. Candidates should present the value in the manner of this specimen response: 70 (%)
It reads 31 (%)
